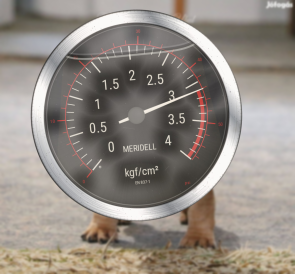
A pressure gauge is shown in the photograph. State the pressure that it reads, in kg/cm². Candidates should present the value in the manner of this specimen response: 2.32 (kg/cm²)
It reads 3.1 (kg/cm²)
